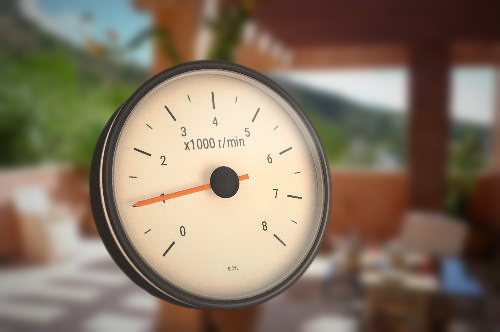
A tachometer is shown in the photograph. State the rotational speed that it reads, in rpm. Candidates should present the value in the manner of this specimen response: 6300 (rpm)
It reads 1000 (rpm)
